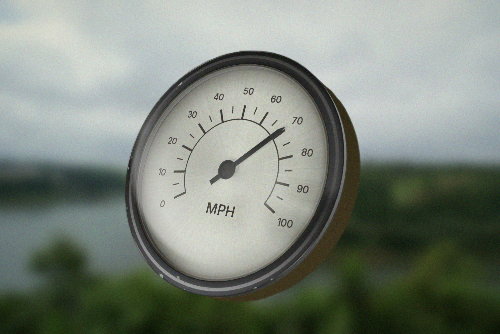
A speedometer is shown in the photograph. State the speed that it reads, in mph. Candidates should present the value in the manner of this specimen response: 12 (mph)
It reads 70 (mph)
